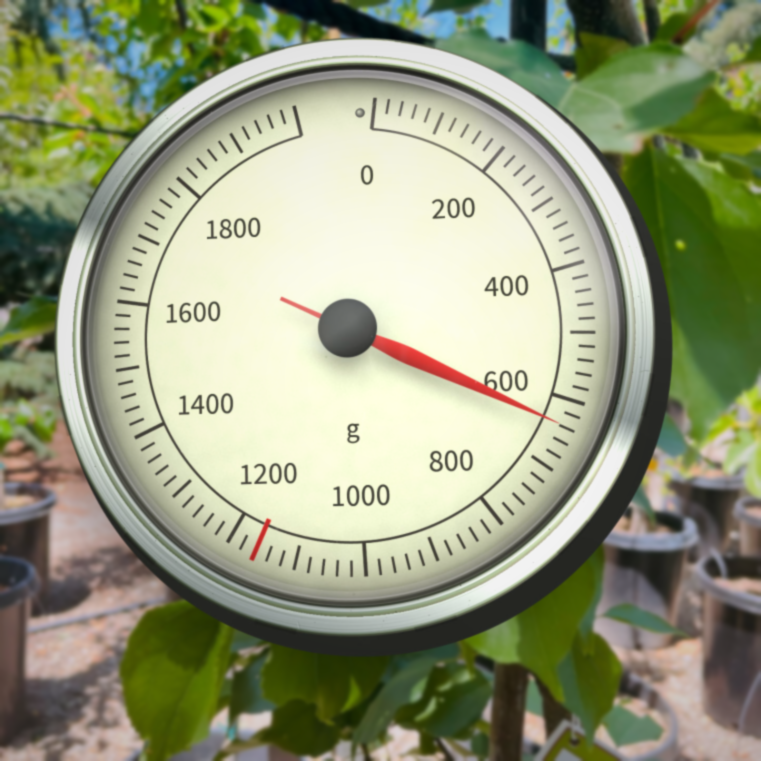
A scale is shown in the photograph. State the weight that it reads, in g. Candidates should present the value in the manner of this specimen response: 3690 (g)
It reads 640 (g)
